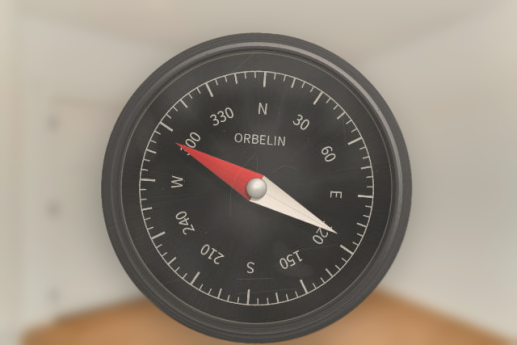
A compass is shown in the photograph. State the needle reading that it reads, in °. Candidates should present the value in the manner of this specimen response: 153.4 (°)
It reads 295 (°)
